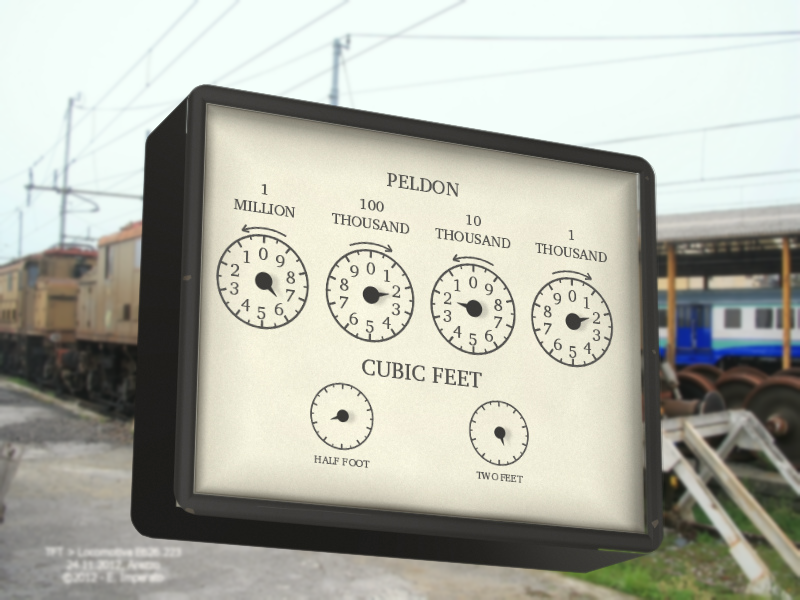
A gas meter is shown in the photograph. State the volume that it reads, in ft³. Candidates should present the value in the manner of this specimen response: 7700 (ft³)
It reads 622200 (ft³)
